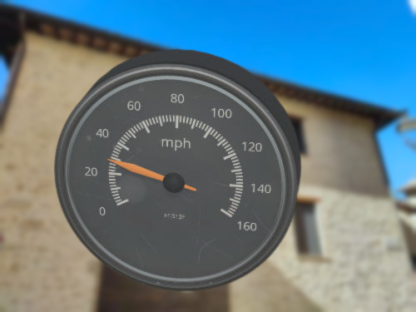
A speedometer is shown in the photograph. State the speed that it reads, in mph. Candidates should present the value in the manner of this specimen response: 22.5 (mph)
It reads 30 (mph)
